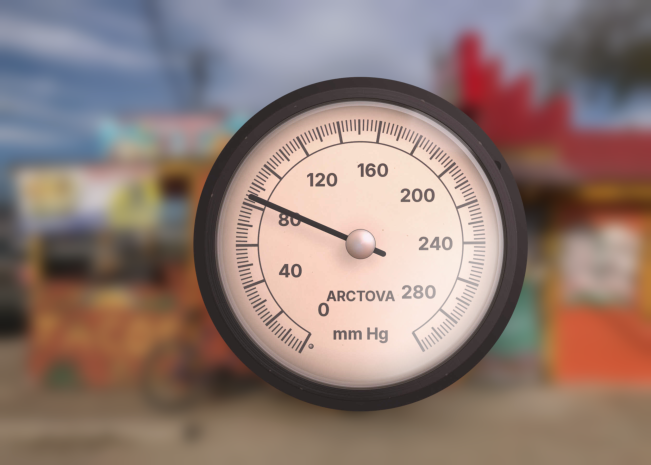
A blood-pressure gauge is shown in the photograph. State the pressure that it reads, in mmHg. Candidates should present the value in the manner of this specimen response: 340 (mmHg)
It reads 84 (mmHg)
